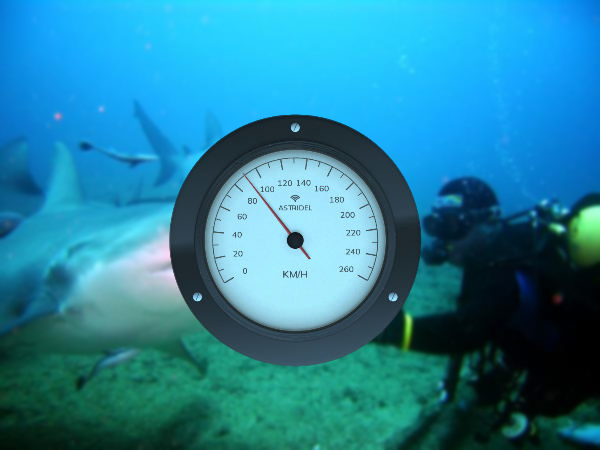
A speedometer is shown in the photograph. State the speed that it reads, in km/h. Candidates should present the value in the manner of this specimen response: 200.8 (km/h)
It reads 90 (km/h)
